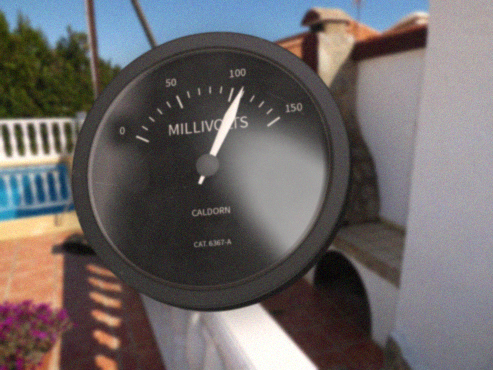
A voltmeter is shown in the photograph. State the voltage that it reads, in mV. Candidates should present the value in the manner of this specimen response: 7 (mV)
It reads 110 (mV)
